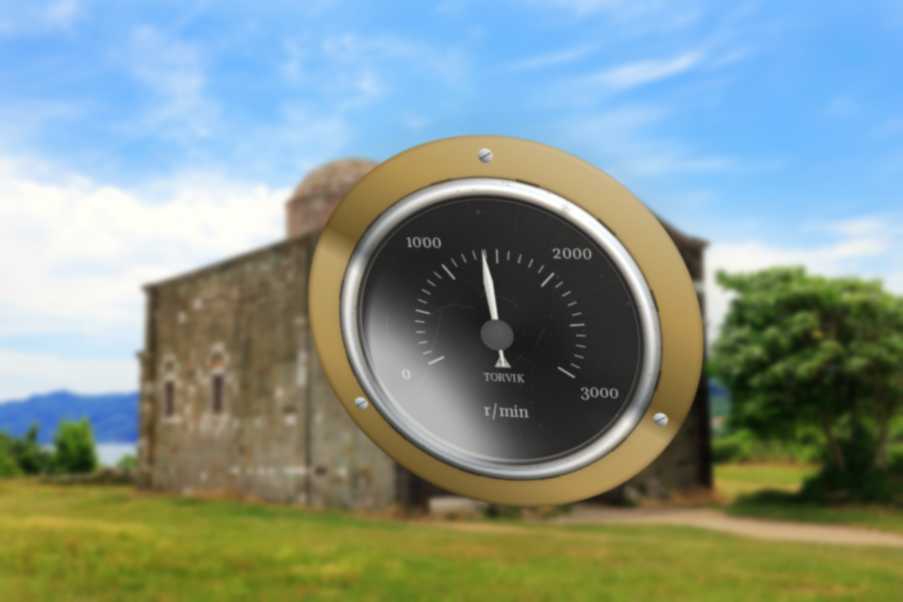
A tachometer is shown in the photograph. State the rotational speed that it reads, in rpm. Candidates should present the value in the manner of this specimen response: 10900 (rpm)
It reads 1400 (rpm)
